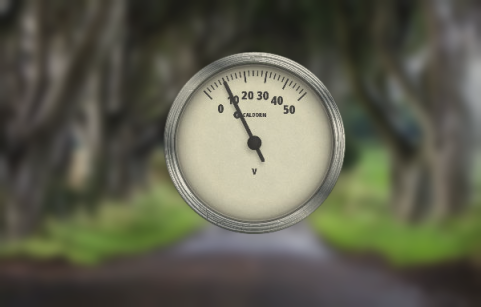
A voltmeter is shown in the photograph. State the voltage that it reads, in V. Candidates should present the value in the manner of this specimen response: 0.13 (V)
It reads 10 (V)
